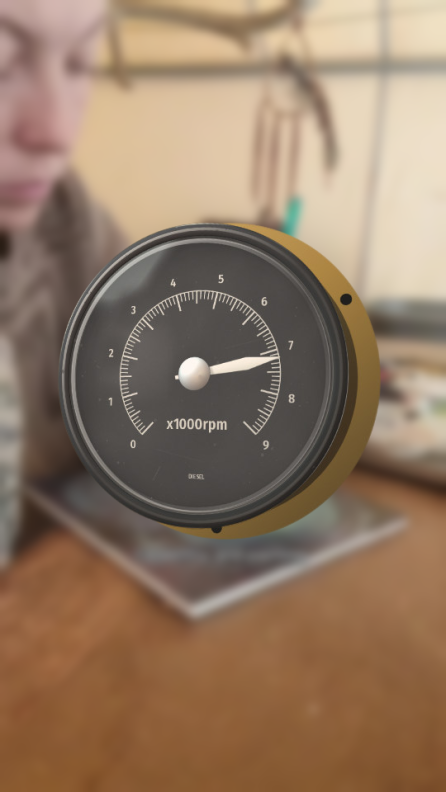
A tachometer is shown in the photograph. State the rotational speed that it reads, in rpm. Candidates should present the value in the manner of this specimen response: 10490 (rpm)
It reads 7200 (rpm)
